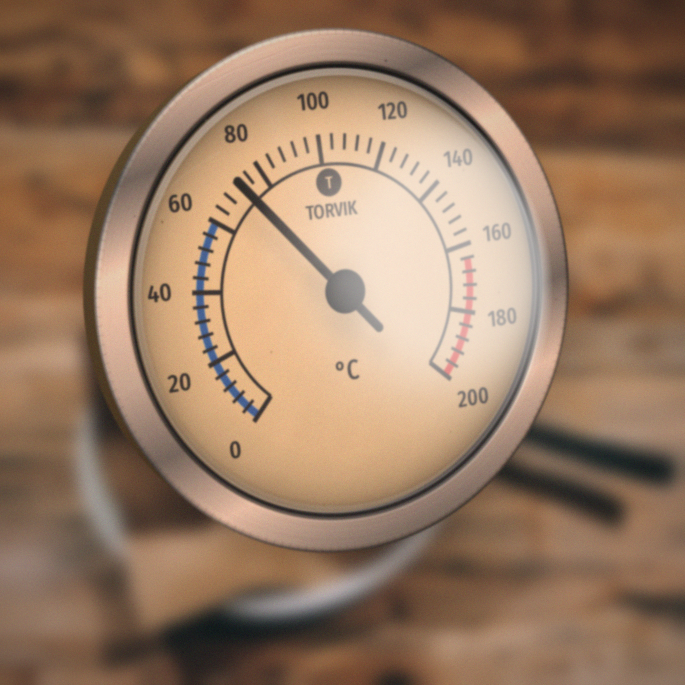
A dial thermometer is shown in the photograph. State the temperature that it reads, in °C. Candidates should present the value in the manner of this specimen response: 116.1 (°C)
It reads 72 (°C)
